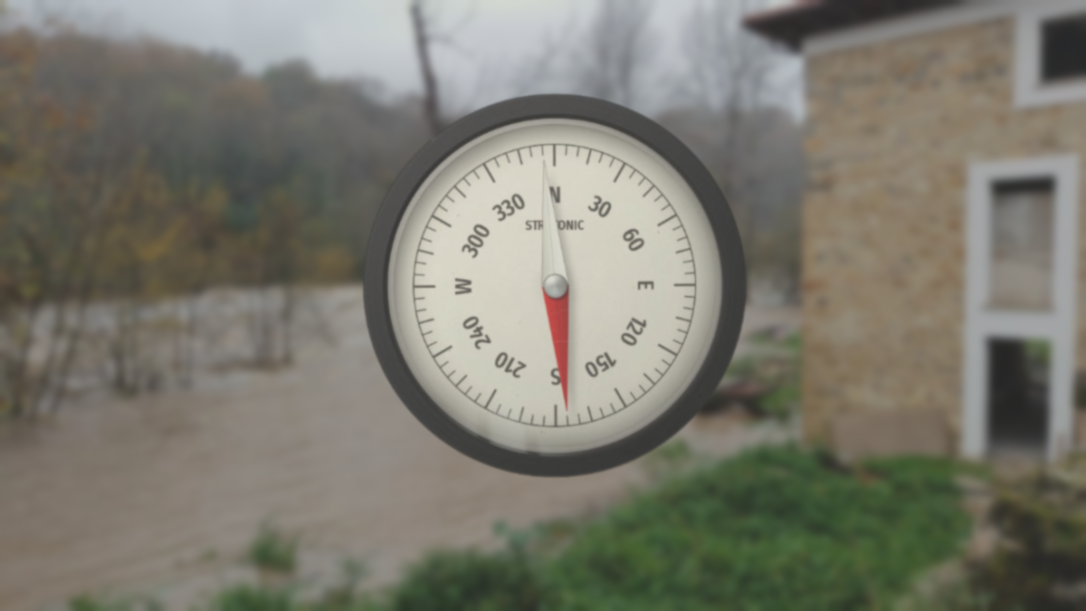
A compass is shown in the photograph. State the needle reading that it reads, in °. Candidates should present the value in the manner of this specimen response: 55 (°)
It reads 175 (°)
